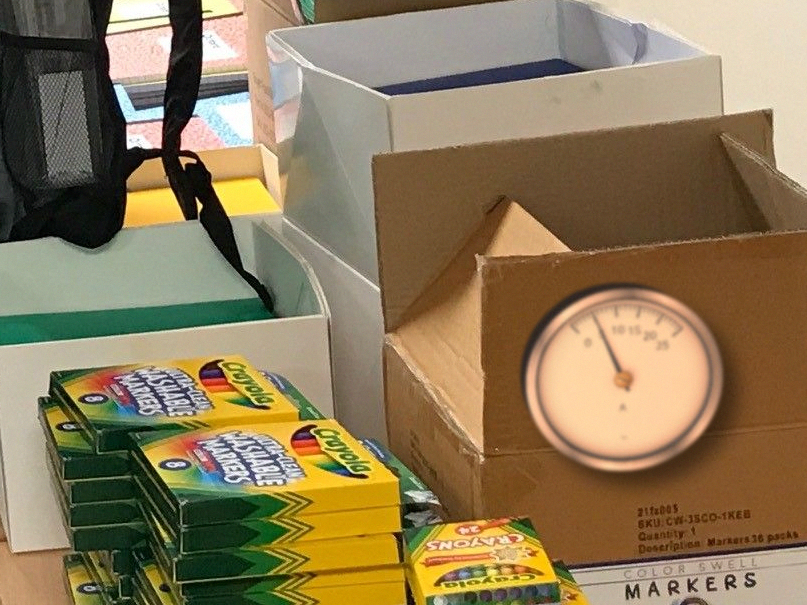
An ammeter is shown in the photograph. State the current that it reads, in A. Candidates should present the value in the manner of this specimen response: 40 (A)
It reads 5 (A)
